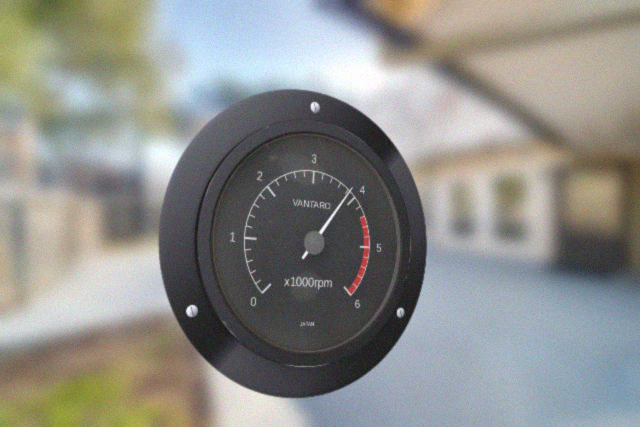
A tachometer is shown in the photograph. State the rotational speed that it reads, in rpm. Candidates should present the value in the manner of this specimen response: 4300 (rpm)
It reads 3800 (rpm)
